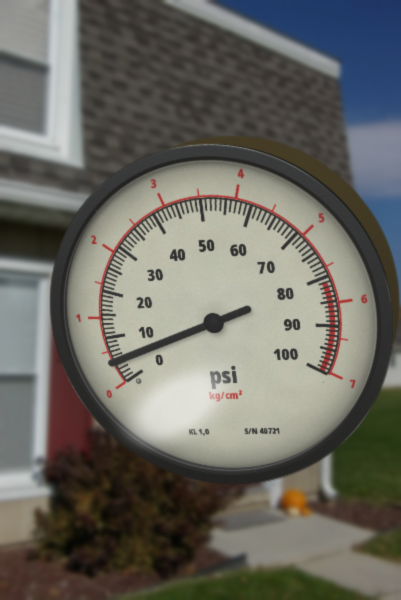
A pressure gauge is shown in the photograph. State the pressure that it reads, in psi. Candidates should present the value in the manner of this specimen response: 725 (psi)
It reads 5 (psi)
